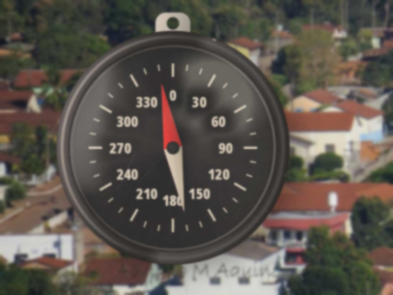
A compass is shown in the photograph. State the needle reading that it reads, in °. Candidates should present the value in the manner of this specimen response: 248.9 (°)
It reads 350 (°)
